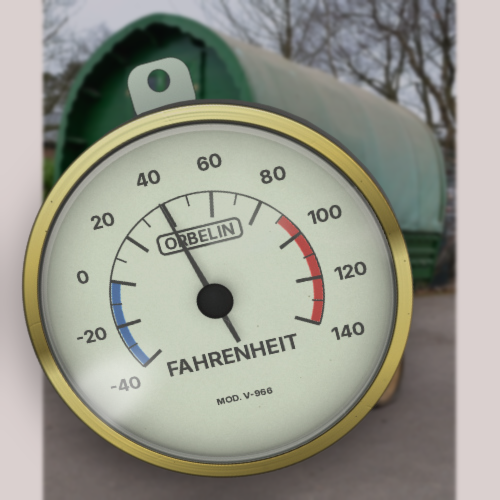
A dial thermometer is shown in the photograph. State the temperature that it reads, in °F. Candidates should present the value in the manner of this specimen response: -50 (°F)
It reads 40 (°F)
